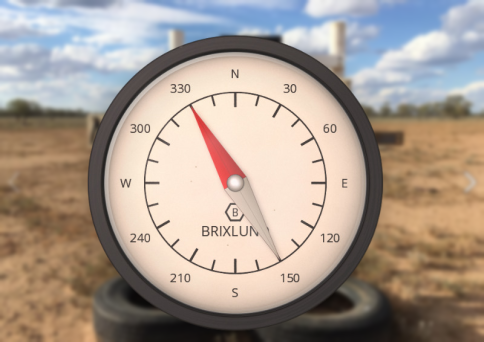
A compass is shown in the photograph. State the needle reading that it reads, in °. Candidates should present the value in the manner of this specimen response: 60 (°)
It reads 330 (°)
